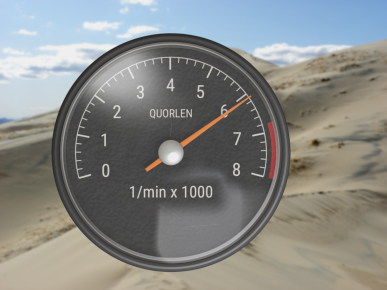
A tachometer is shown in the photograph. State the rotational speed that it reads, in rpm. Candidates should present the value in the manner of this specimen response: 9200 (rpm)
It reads 6100 (rpm)
